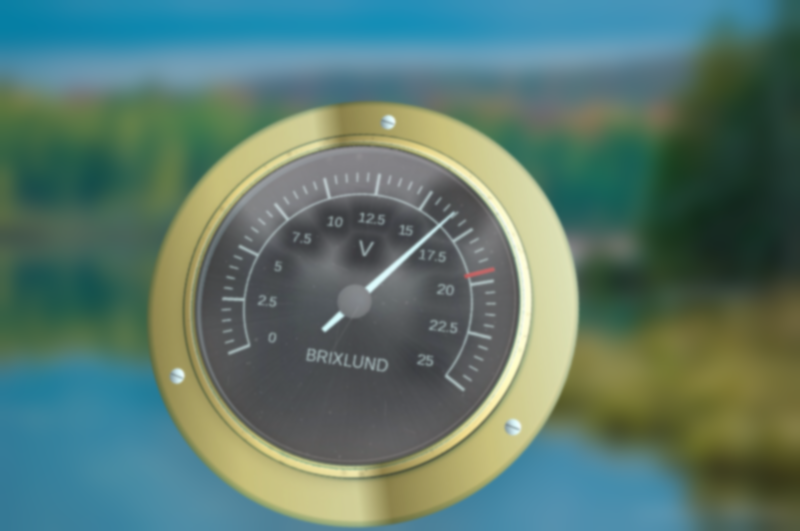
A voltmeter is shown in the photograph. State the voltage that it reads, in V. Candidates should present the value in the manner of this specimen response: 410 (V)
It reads 16.5 (V)
